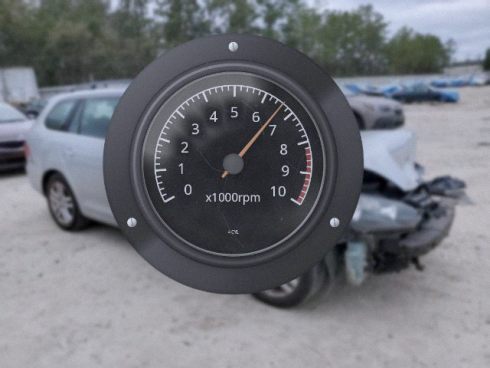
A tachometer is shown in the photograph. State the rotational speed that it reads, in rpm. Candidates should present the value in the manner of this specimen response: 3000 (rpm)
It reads 6600 (rpm)
